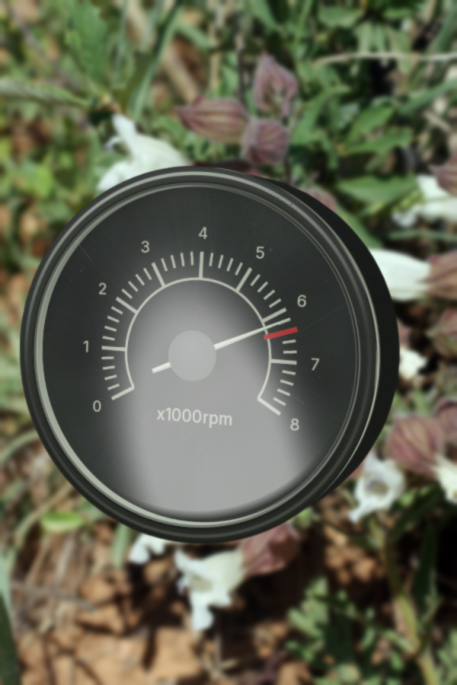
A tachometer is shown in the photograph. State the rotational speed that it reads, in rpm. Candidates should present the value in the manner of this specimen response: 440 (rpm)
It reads 6200 (rpm)
